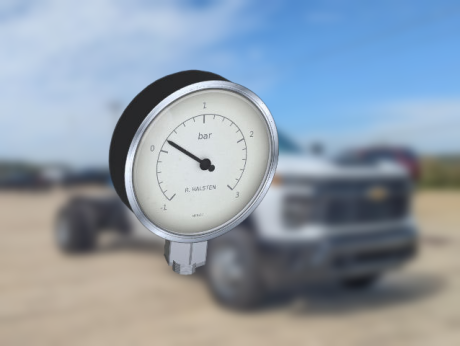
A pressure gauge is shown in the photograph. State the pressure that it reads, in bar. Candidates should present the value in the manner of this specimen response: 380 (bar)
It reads 0.2 (bar)
